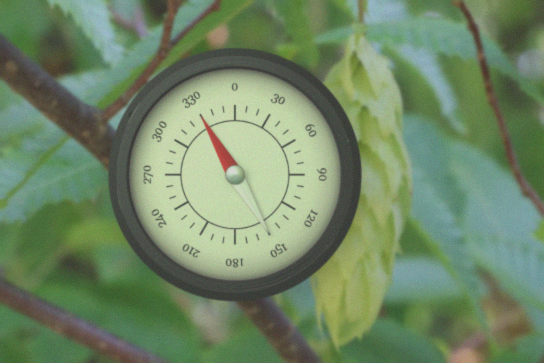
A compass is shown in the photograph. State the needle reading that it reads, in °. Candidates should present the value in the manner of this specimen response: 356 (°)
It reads 330 (°)
